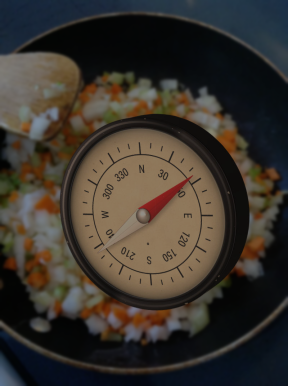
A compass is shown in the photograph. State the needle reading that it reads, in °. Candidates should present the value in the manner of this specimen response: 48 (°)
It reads 55 (°)
